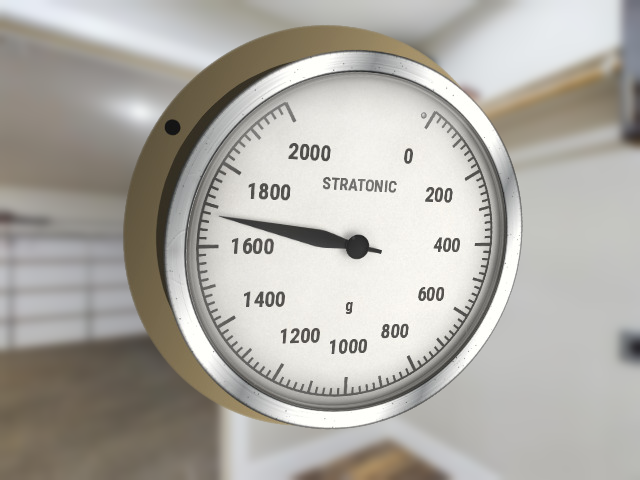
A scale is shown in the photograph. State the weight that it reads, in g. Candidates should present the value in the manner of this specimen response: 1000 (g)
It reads 1680 (g)
